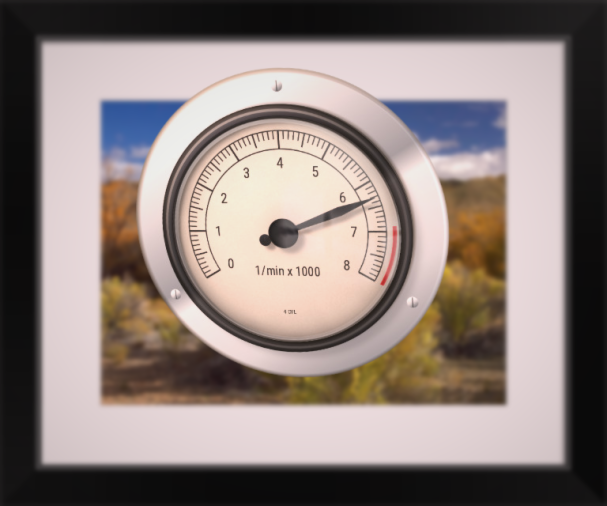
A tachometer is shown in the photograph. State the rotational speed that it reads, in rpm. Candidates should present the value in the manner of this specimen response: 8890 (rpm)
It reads 6300 (rpm)
